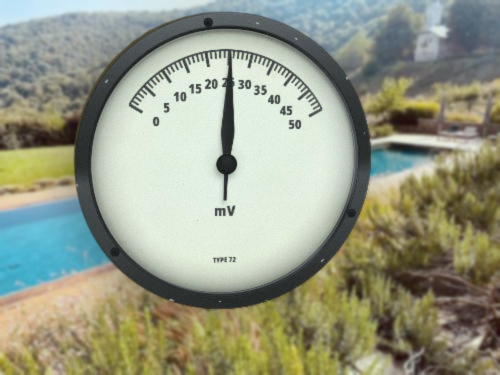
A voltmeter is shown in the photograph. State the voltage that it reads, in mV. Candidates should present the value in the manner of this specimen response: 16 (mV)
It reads 25 (mV)
